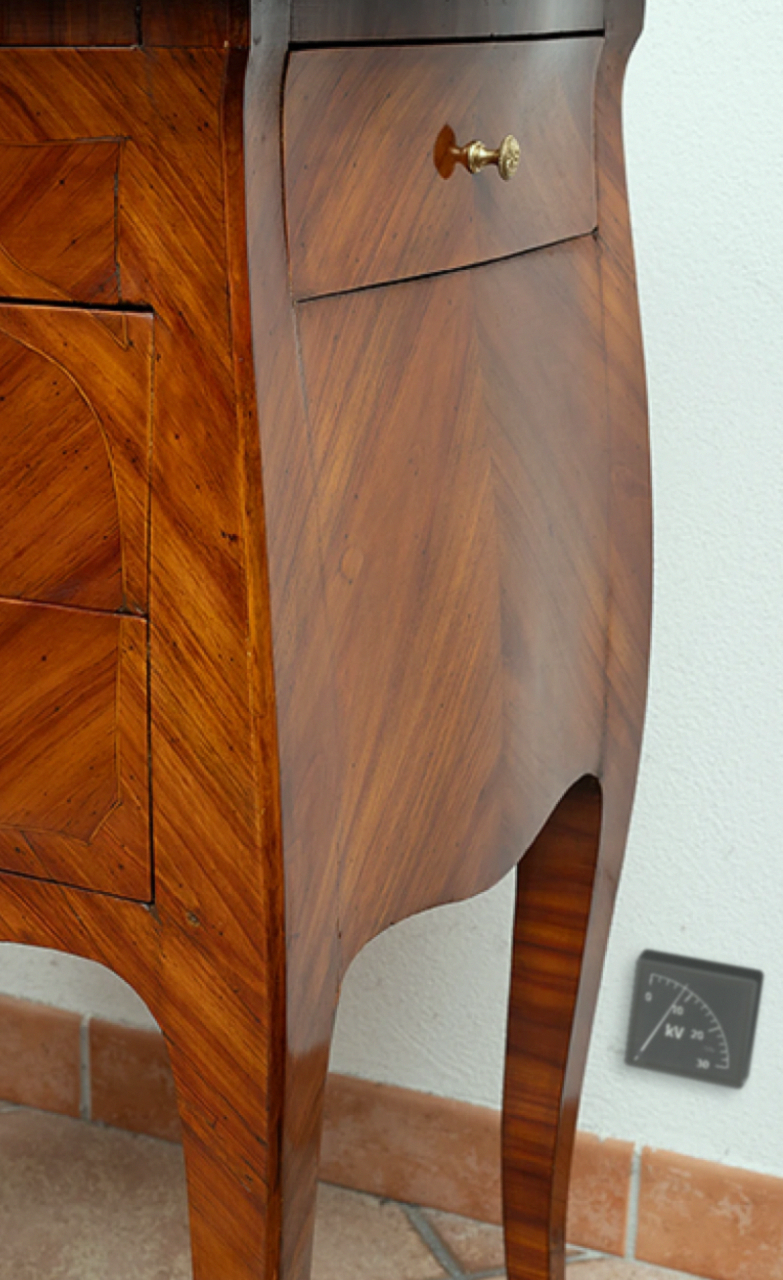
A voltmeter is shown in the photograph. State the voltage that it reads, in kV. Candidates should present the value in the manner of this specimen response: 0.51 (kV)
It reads 8 (kV)
